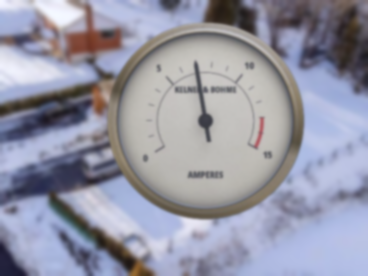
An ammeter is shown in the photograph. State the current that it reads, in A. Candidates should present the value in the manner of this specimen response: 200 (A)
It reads 7 (A)
